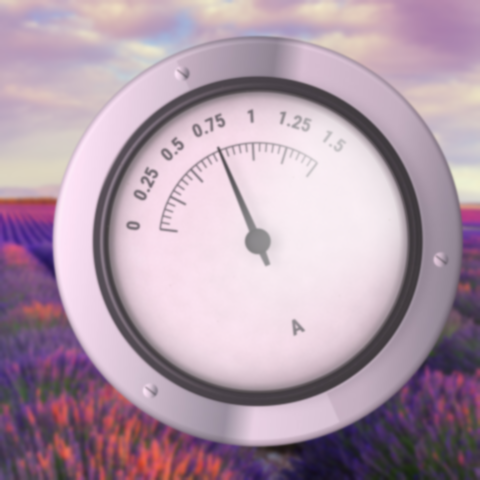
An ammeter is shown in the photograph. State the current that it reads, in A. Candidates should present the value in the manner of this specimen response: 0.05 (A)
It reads 0.75 (A)
